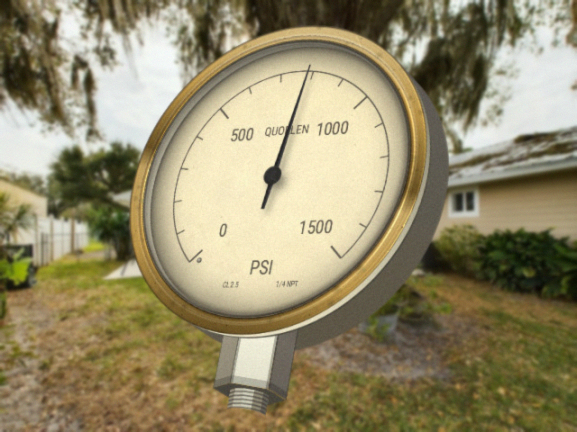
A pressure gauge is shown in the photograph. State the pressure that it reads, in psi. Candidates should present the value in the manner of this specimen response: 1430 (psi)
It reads 800 (psi)
